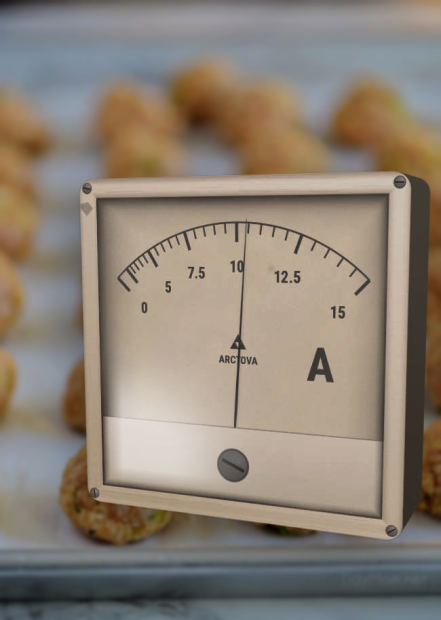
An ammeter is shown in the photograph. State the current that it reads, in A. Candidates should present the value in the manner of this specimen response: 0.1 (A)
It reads 10.5 (A)
